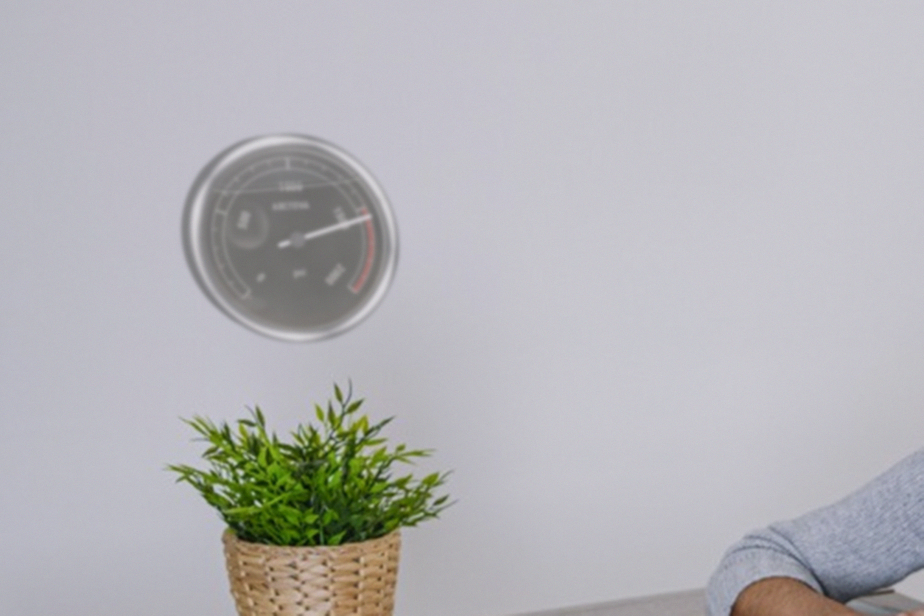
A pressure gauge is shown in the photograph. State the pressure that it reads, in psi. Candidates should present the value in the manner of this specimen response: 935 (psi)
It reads 1550 (psi)
